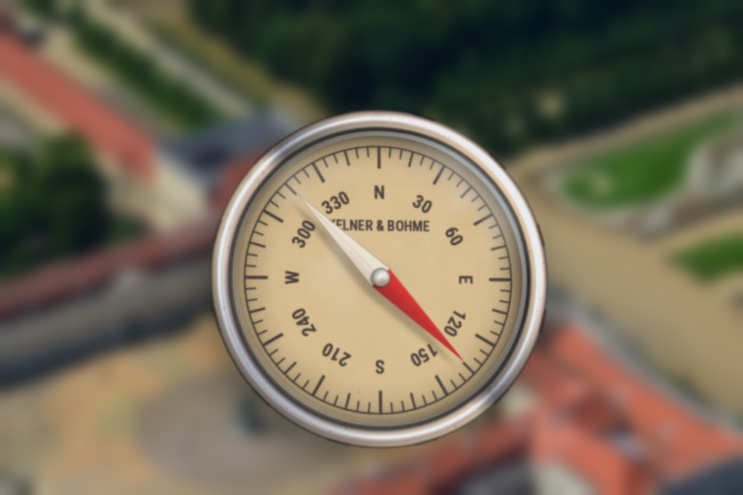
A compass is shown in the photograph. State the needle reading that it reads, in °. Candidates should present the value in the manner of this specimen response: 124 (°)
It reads 135 (°)
